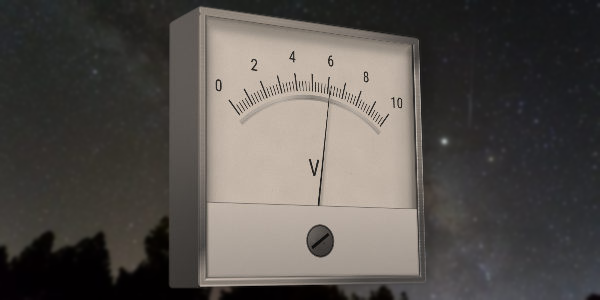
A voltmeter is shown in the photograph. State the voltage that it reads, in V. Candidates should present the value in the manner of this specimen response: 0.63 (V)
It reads 6 (V)
